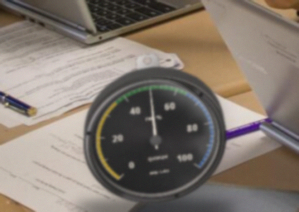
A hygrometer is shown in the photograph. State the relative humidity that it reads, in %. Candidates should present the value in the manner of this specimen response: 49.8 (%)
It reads 50 (%)
